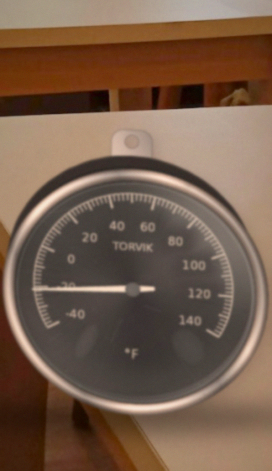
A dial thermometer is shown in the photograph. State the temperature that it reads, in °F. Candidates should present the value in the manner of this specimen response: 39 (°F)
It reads -20 (°F)
